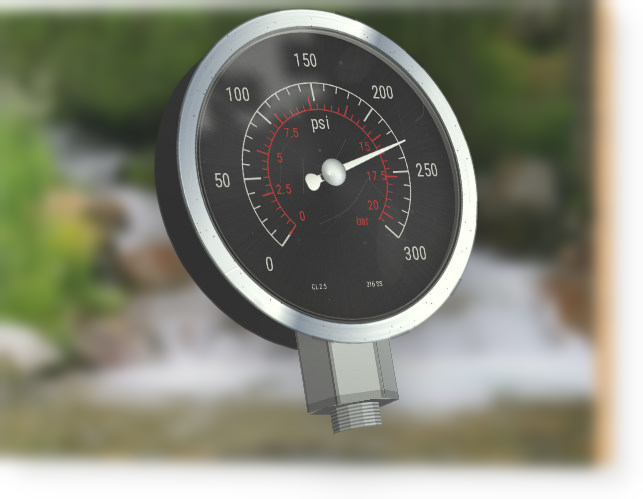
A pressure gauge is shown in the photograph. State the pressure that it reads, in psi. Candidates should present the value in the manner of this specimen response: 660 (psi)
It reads 230 (psi)
